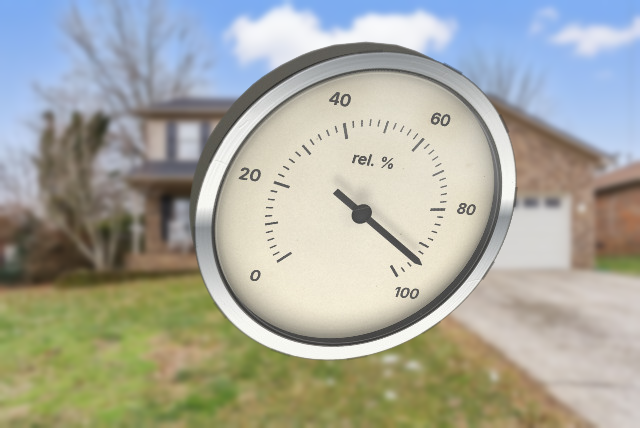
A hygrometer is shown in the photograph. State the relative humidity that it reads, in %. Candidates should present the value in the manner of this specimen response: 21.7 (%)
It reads 94 (%)
